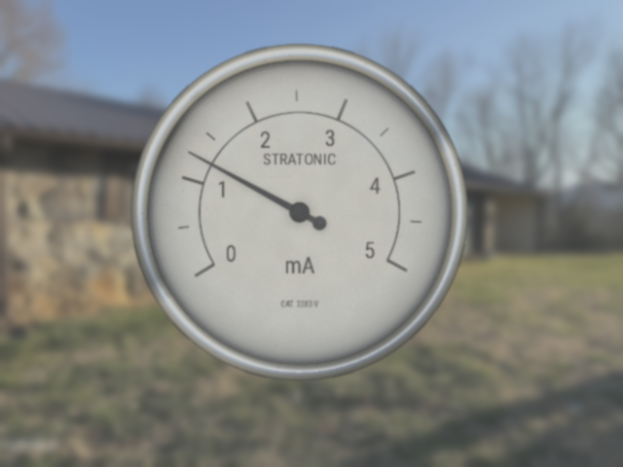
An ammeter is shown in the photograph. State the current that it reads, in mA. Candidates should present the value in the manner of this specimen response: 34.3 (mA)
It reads 1.25 (mA)
